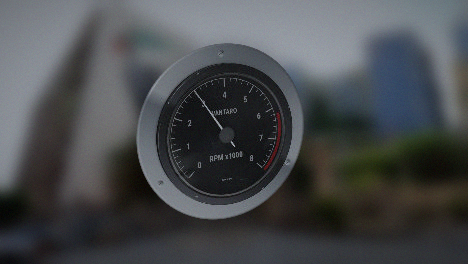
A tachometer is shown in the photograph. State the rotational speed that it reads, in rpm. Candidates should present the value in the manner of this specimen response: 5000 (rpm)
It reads 3000 (rpm)
